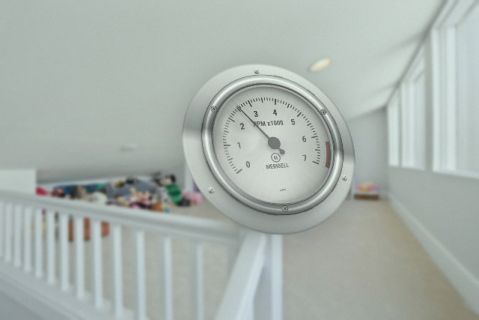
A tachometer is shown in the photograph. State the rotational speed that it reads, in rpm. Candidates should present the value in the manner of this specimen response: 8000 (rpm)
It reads 2500 (rpm)
